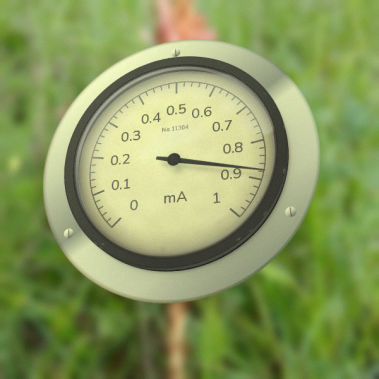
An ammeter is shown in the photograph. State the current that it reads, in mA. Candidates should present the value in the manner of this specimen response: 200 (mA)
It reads 0.88 (mA)
